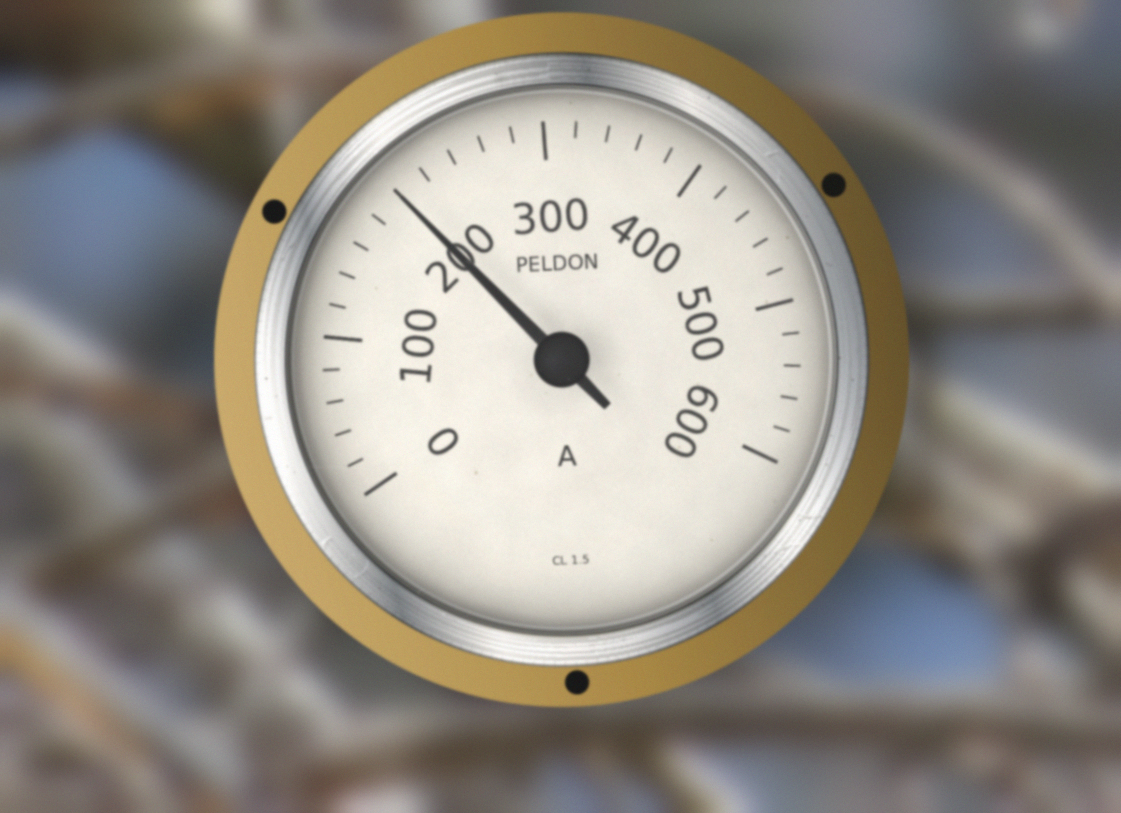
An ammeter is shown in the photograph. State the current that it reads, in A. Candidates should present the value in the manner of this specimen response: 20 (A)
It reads 200 (A)
